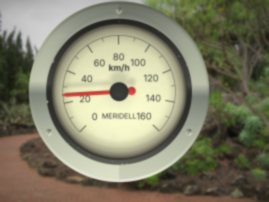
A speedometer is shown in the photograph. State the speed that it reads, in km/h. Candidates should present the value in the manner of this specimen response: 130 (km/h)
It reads 25 (km/h)
